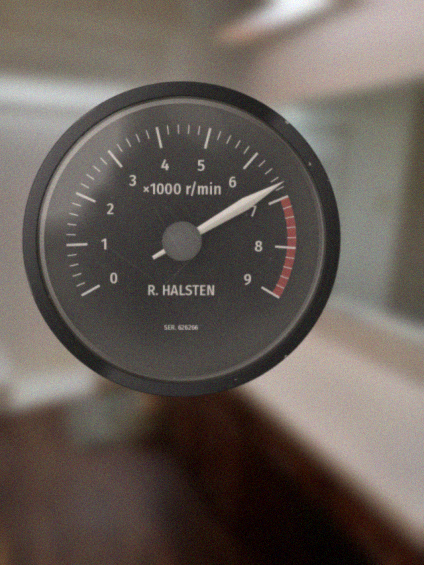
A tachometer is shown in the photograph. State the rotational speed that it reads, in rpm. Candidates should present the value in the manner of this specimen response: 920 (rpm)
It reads 6700 (rpm)
